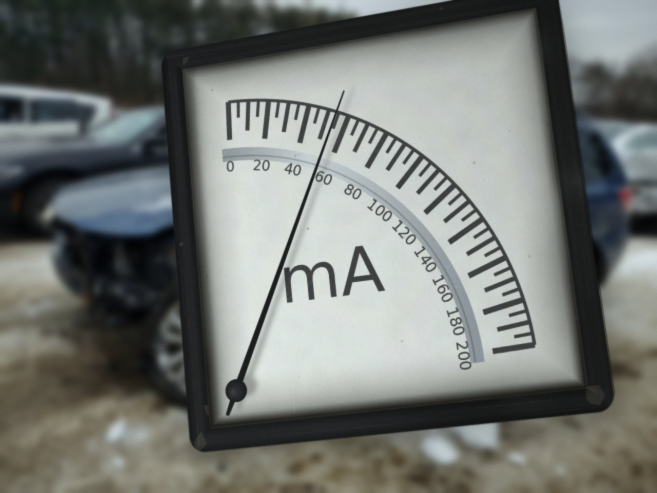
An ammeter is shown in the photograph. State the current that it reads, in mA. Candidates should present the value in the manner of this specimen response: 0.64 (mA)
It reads 55 (mA)
